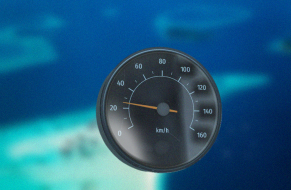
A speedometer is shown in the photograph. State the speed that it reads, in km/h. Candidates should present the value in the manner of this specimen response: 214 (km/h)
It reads 25 (km/h)
